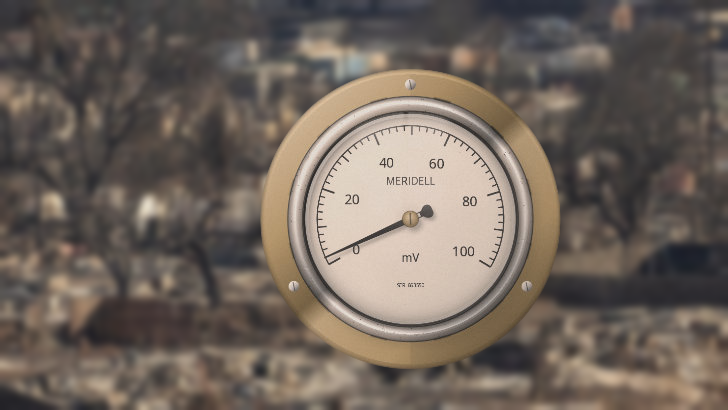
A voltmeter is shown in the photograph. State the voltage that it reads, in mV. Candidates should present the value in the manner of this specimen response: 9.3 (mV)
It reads 2 (mV)
